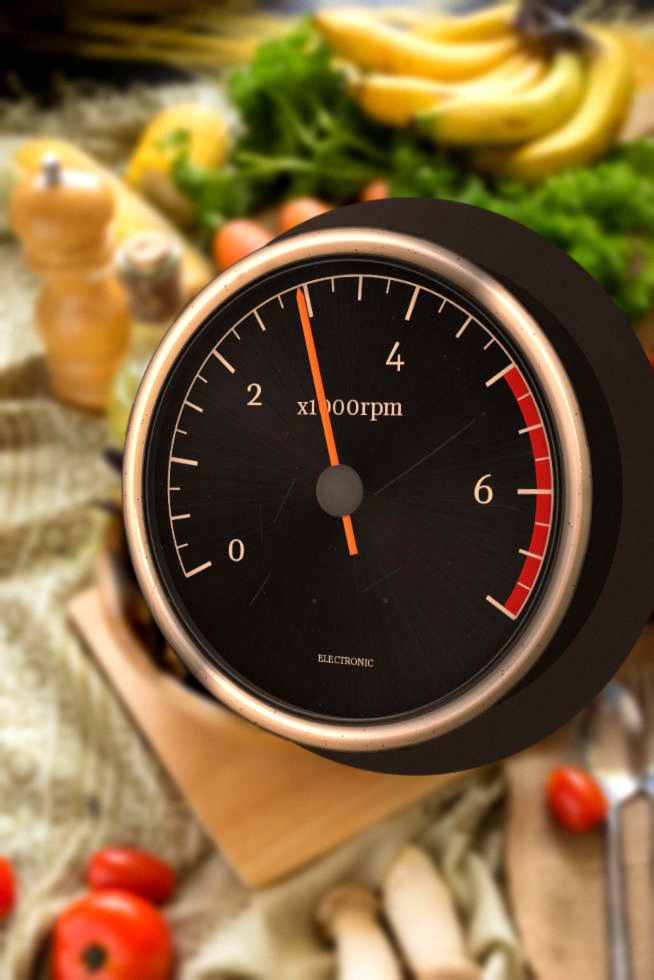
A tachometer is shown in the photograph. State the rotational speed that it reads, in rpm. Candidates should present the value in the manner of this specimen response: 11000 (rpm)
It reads 3000 (rpm)
